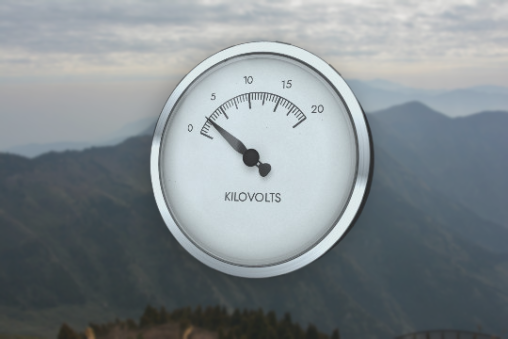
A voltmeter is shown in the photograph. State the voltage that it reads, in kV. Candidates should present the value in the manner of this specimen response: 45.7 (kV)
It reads 2.5 (kV)
